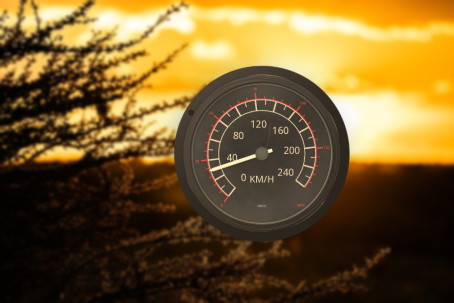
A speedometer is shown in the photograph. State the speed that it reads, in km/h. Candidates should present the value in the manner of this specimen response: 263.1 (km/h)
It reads 30 (km/h)
